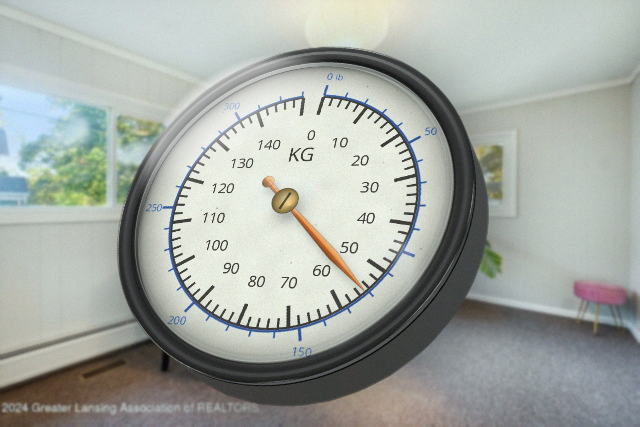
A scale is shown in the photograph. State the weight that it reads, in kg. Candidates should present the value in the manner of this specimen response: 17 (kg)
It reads 55 (kg)
